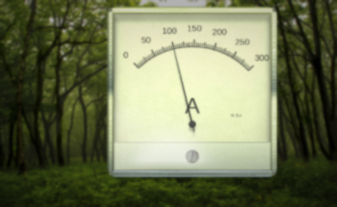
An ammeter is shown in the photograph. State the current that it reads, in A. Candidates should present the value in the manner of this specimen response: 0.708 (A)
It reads 100 (A)
